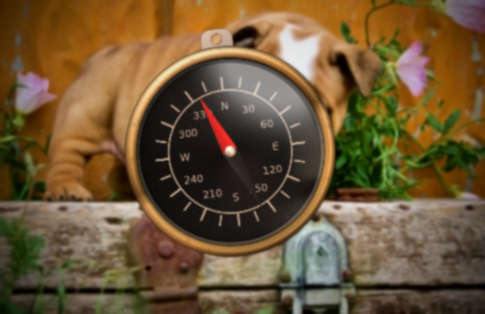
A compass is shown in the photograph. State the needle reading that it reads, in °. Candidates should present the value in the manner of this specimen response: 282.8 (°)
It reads 337.5 (°)
